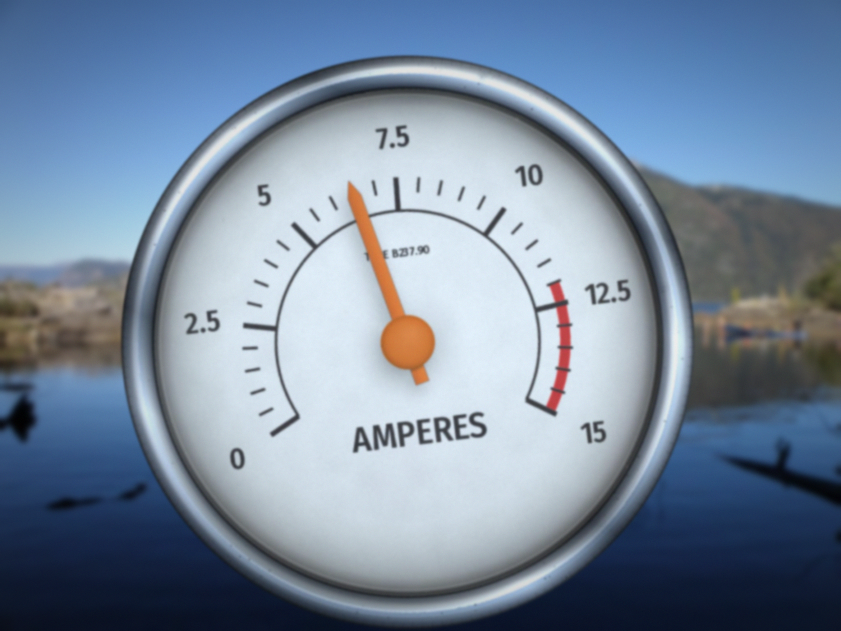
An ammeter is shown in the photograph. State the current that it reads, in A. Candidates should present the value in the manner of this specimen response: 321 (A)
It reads 6.5 (A)
